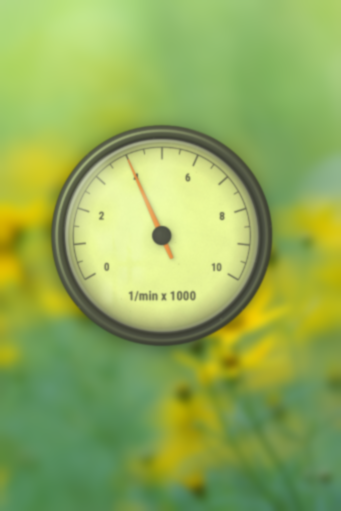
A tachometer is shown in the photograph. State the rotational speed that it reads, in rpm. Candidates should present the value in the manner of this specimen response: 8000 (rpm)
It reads 4000 (rpm)
